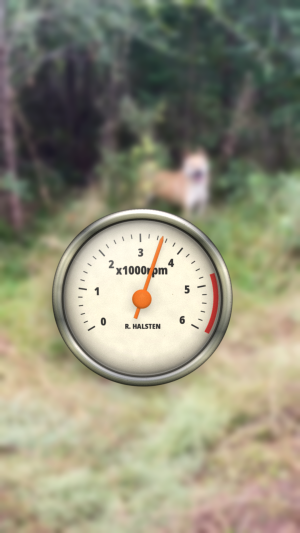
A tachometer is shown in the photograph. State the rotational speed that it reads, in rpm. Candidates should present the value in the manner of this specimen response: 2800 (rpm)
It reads 3500 (rpm)
